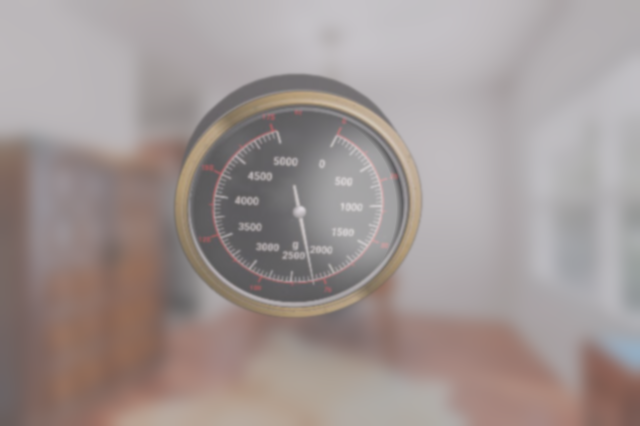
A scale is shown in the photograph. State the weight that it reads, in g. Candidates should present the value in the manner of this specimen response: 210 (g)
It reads 2250 (g)
